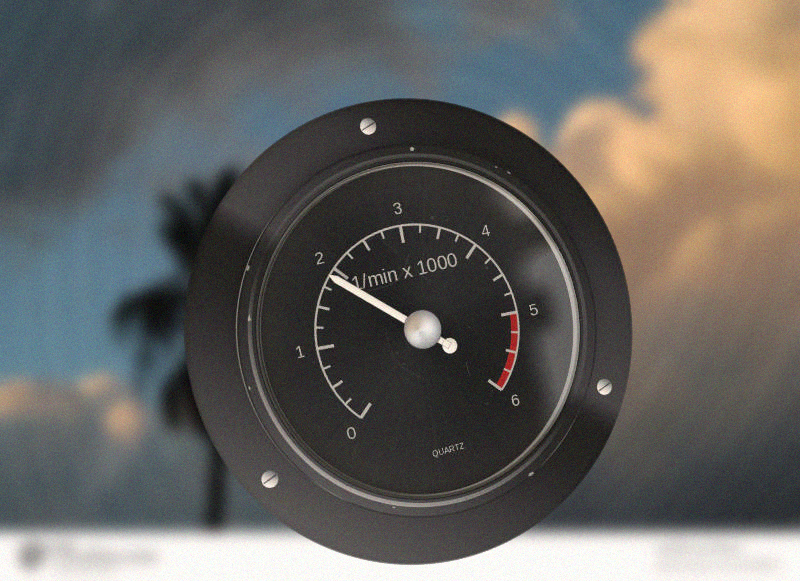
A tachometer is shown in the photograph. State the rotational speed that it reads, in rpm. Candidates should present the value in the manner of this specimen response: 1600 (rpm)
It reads 1875 (rpm)
